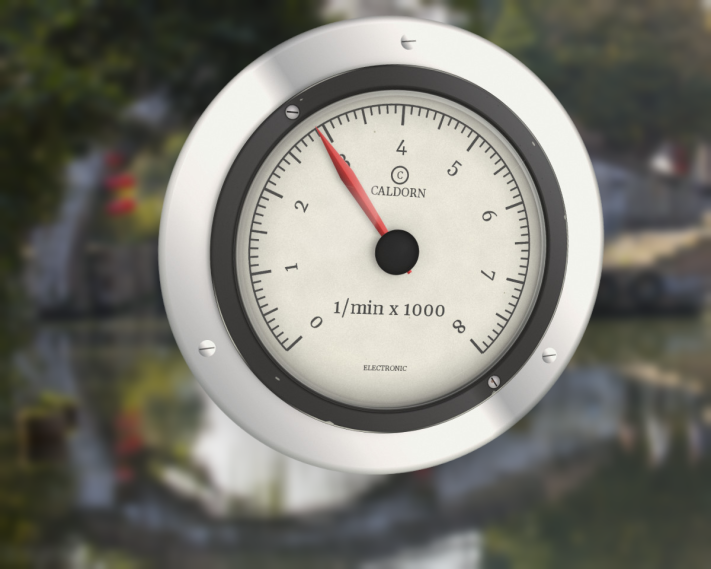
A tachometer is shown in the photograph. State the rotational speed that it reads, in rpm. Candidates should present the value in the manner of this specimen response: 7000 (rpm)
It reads 2900 (rpm)
